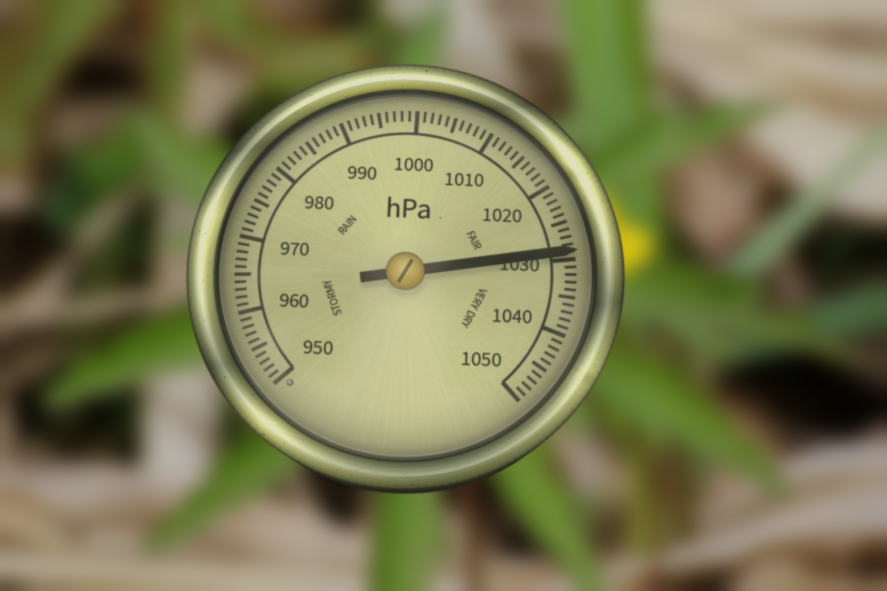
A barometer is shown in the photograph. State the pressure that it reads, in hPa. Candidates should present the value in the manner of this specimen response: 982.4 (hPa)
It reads 1029 (hPa)
